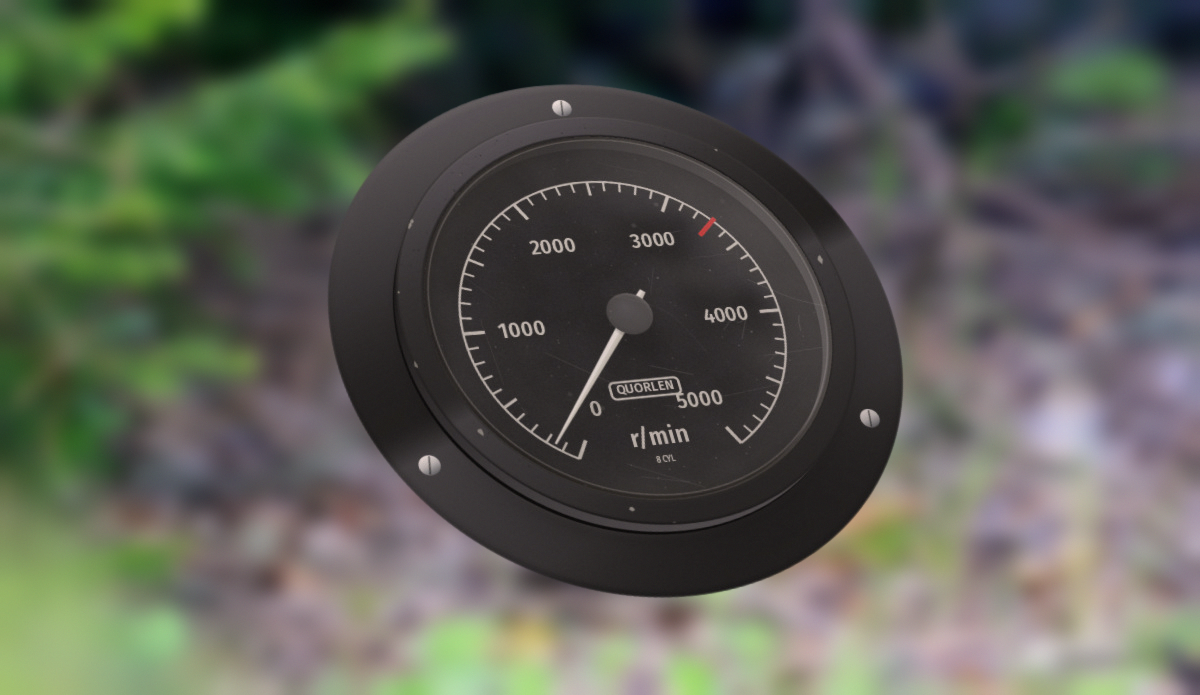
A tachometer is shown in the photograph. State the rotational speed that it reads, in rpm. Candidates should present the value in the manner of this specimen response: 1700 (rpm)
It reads 150 (rpm)
